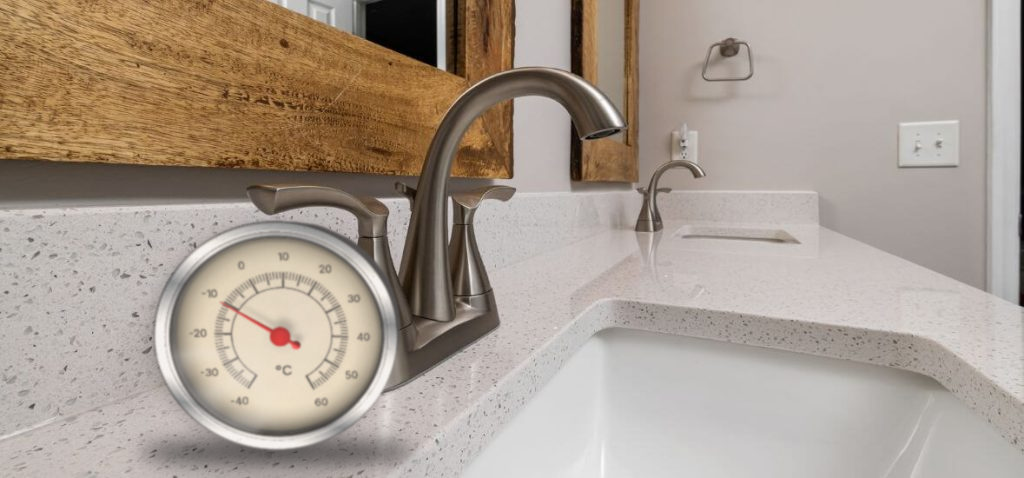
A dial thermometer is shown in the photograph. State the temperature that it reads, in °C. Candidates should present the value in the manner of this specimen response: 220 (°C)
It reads -10 (°C)
